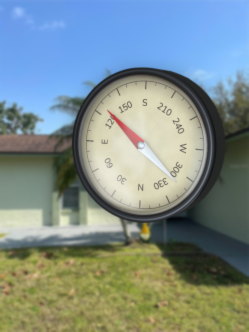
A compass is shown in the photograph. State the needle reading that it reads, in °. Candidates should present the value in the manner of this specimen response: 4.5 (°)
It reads 130 (°)
